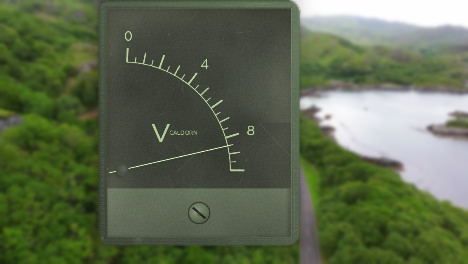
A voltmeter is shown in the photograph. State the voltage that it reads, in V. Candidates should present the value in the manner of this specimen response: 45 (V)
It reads 8.5 (V)
